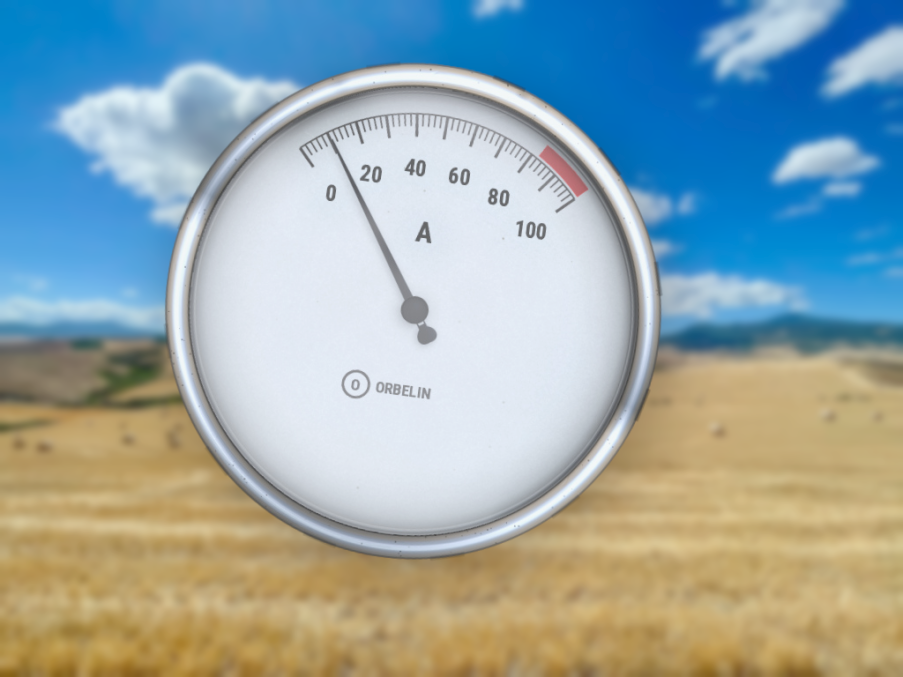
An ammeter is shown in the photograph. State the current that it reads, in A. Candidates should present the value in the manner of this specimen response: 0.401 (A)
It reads 10 (A)
